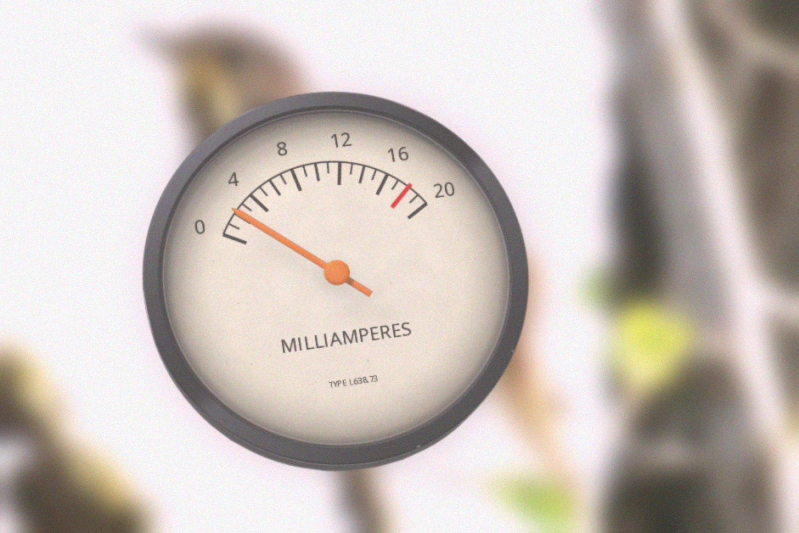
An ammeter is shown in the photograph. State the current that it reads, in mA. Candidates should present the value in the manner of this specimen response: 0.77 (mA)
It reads 2 (mA)
